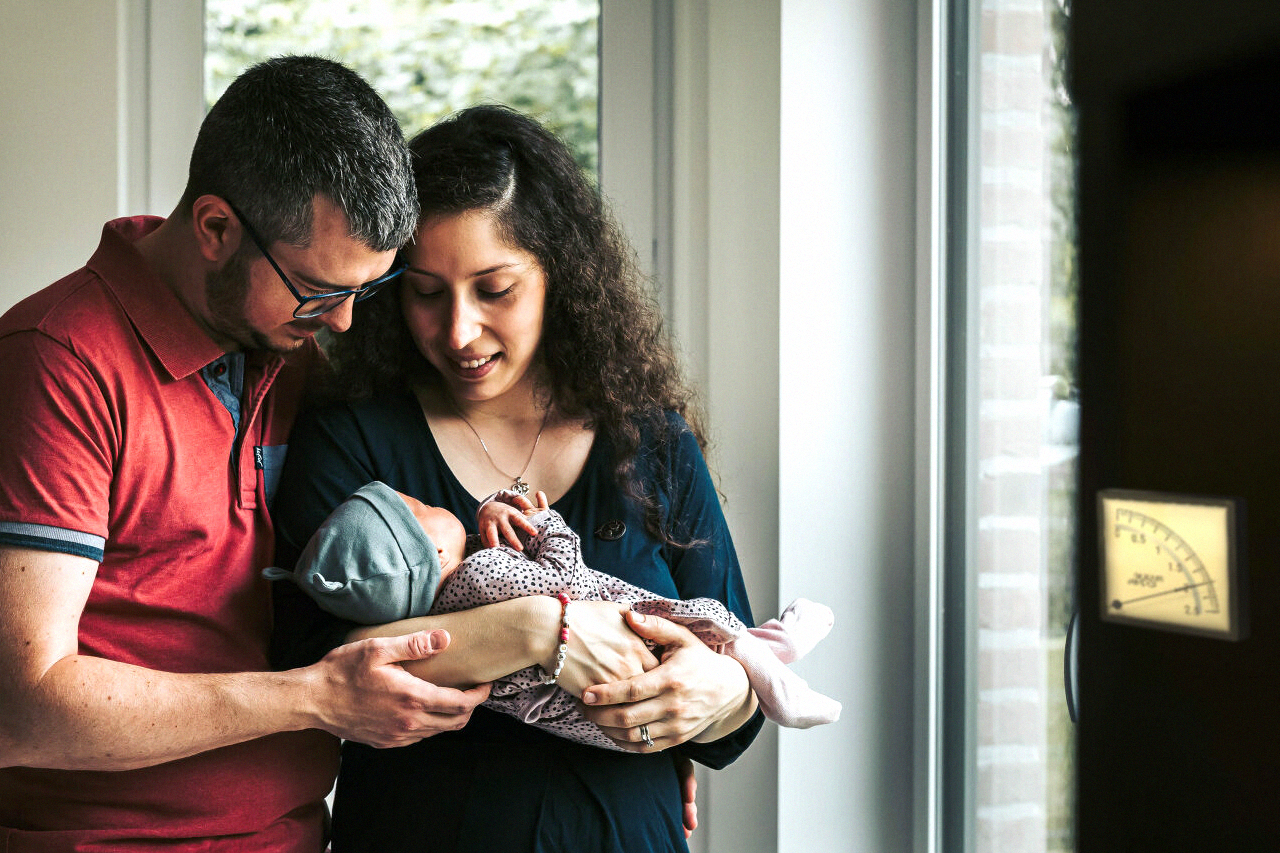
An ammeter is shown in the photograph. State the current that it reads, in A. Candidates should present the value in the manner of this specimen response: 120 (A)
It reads 2 (A)
